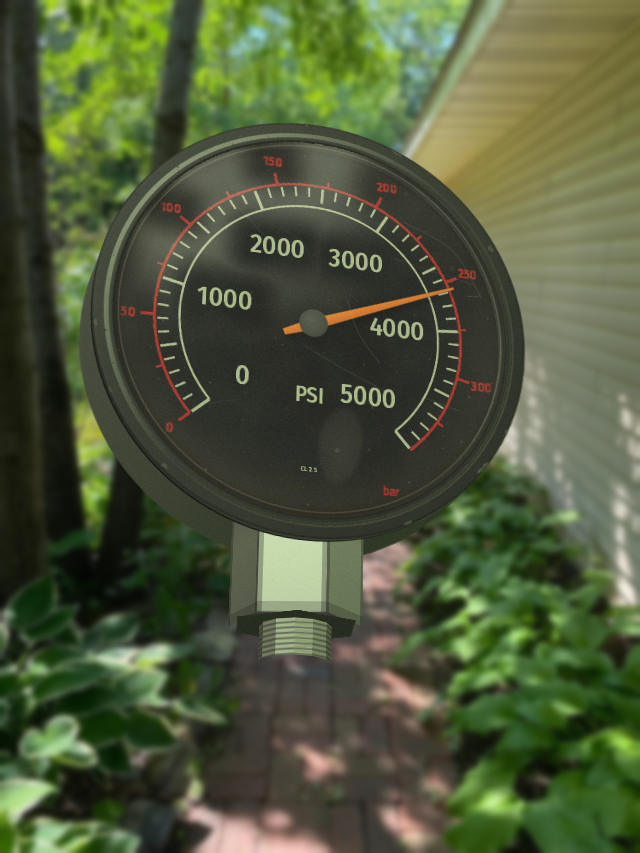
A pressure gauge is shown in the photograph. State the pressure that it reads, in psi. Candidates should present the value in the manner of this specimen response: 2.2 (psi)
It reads 3700 (psi)
